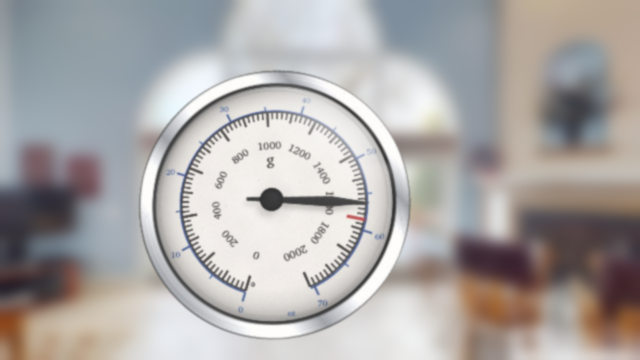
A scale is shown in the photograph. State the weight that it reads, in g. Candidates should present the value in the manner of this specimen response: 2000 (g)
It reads 1600 (g)
